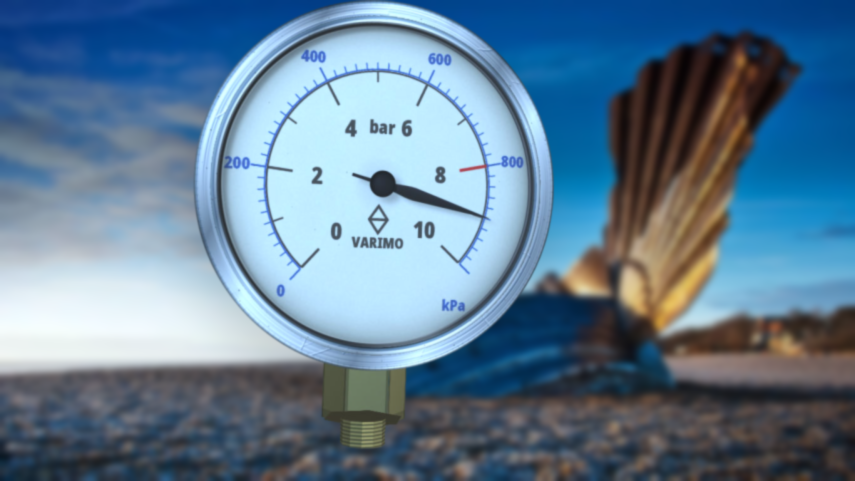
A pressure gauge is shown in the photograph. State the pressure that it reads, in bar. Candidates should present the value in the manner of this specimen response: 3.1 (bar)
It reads 9 (bar)
